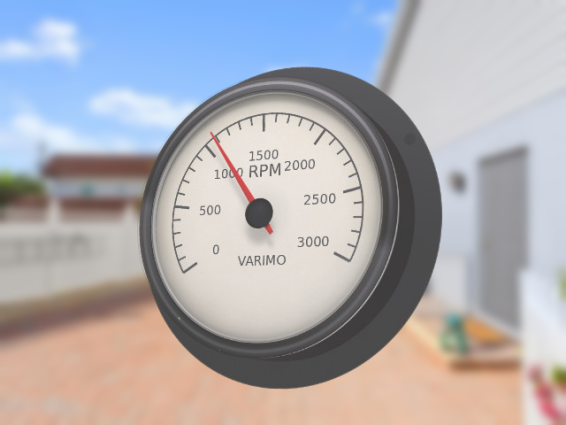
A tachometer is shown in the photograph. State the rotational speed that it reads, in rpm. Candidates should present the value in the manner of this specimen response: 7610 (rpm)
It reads 1100 (rpm)
